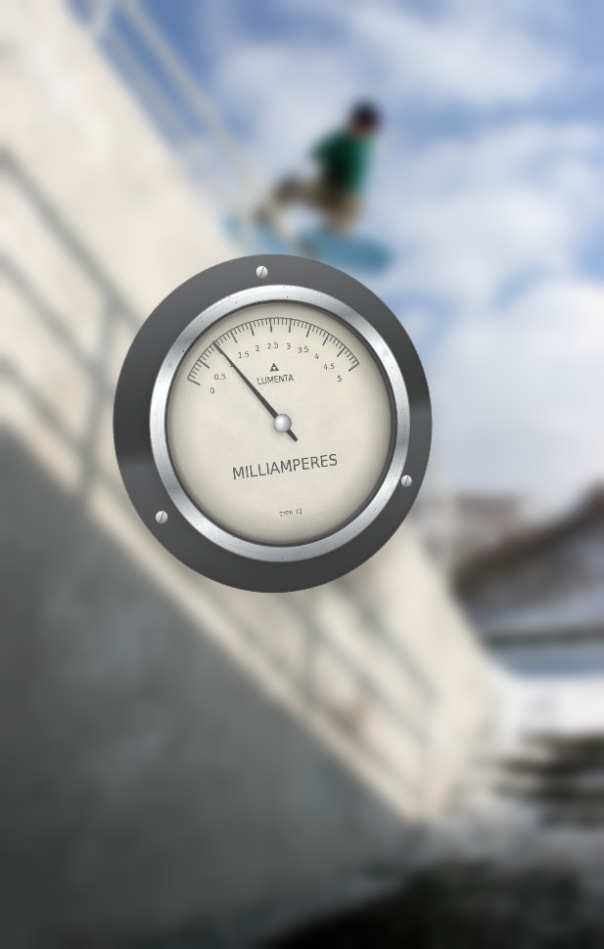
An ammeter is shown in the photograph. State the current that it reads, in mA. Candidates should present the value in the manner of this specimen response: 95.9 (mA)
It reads 1 (mA)
